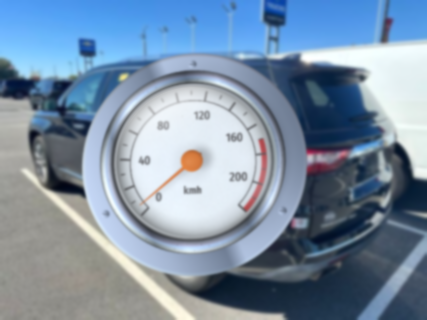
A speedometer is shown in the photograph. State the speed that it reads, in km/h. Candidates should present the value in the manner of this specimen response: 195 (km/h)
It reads 5 (km/h)
